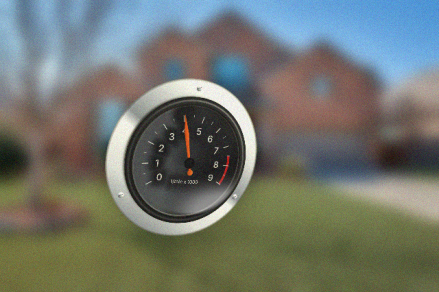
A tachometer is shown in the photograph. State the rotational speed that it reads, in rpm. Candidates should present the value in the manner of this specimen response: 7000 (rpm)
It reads 4000 (rpm)
